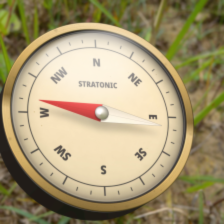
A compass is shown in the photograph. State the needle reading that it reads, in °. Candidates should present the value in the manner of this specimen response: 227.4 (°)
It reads 280 (°)
